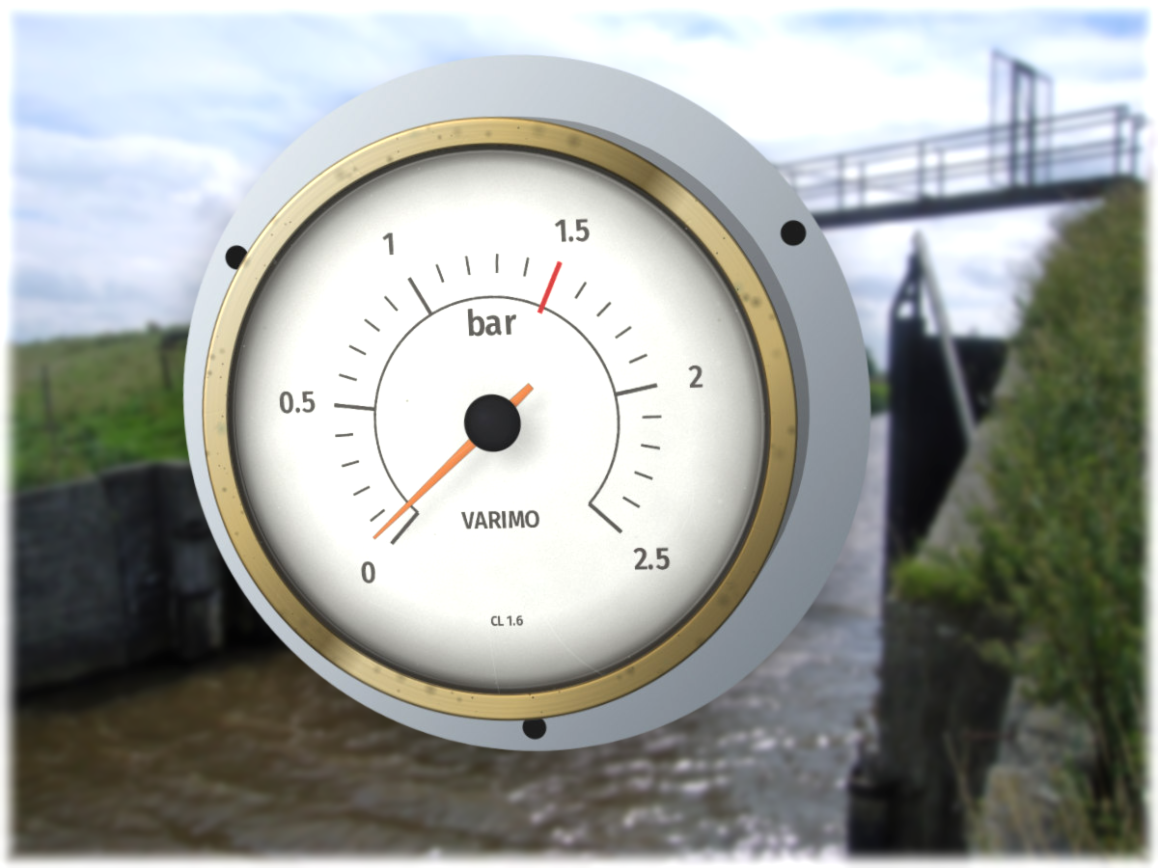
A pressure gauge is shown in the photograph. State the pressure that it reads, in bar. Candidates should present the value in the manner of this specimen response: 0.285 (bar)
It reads 0.05 (bar)
